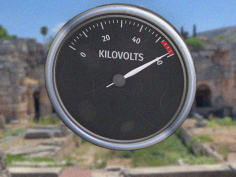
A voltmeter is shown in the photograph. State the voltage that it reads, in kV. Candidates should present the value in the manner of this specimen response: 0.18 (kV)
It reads 58 (kV)
